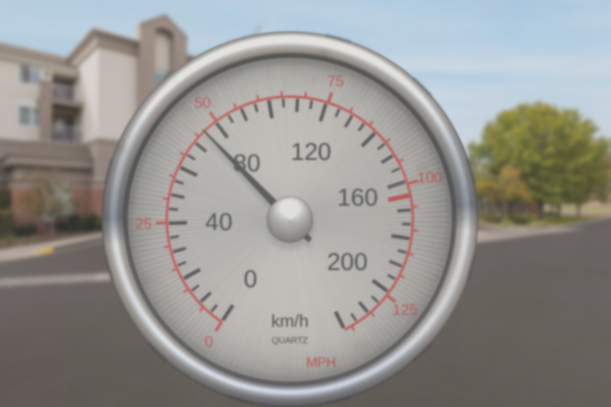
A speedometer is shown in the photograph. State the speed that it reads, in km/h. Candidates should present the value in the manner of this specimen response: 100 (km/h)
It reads 75 (km/h)
